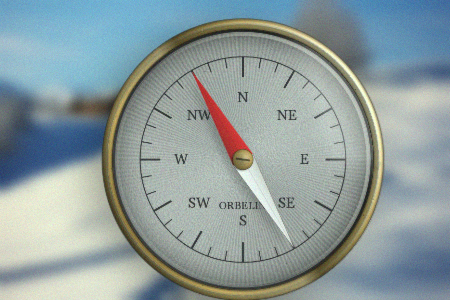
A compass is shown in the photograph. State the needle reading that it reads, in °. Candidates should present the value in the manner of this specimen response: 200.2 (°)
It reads 330 (°)
